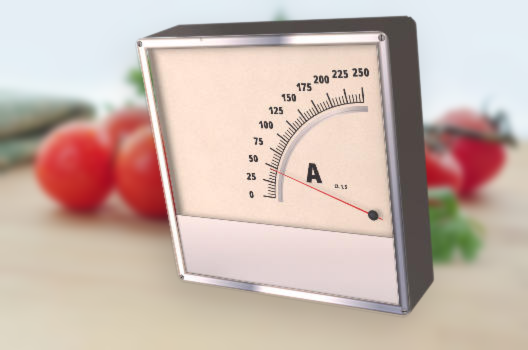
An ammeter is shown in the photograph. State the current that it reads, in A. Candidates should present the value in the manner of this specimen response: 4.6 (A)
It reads 50 (A)
